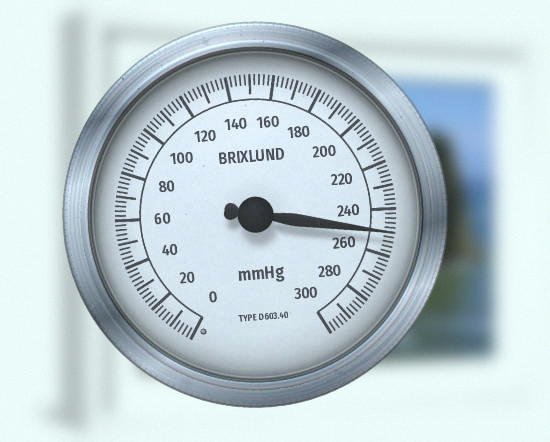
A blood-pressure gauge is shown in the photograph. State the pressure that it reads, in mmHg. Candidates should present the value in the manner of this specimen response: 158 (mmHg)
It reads 250 (mmHg)
